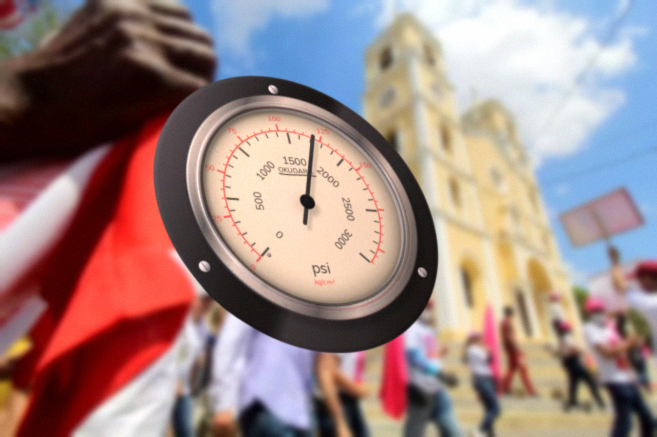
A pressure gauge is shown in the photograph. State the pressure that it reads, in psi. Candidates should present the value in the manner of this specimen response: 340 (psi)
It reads 1700 (psi)
